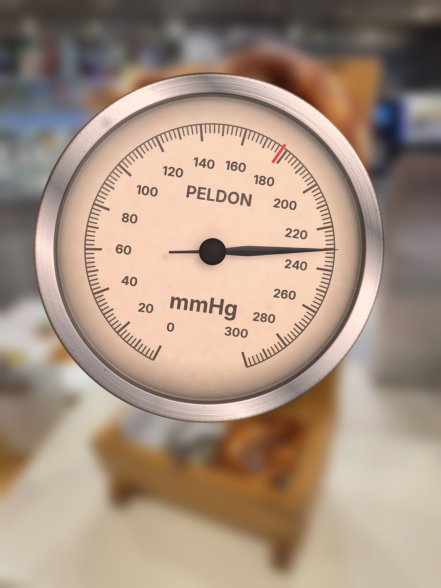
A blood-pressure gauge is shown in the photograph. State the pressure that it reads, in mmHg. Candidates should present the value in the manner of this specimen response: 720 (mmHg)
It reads 230 (mmHg)
